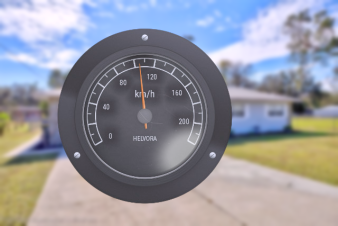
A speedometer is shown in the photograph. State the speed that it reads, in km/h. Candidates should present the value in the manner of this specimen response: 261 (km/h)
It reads 105 (km/h)
